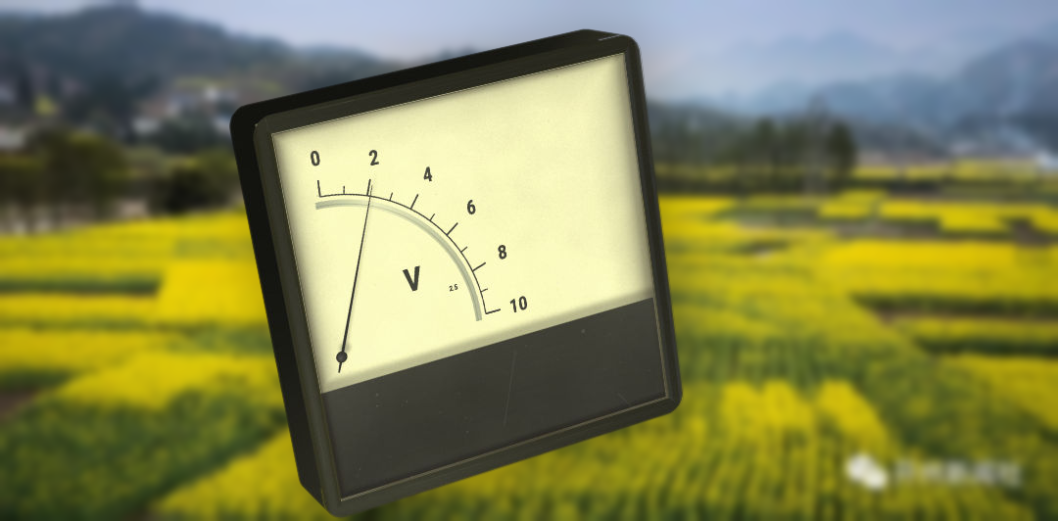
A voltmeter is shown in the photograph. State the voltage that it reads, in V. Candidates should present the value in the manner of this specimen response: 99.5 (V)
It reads 2 (V)
